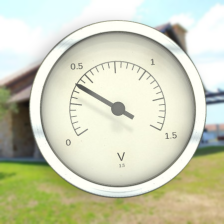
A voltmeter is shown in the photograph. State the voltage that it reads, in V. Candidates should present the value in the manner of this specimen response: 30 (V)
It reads 0.4 (V)
